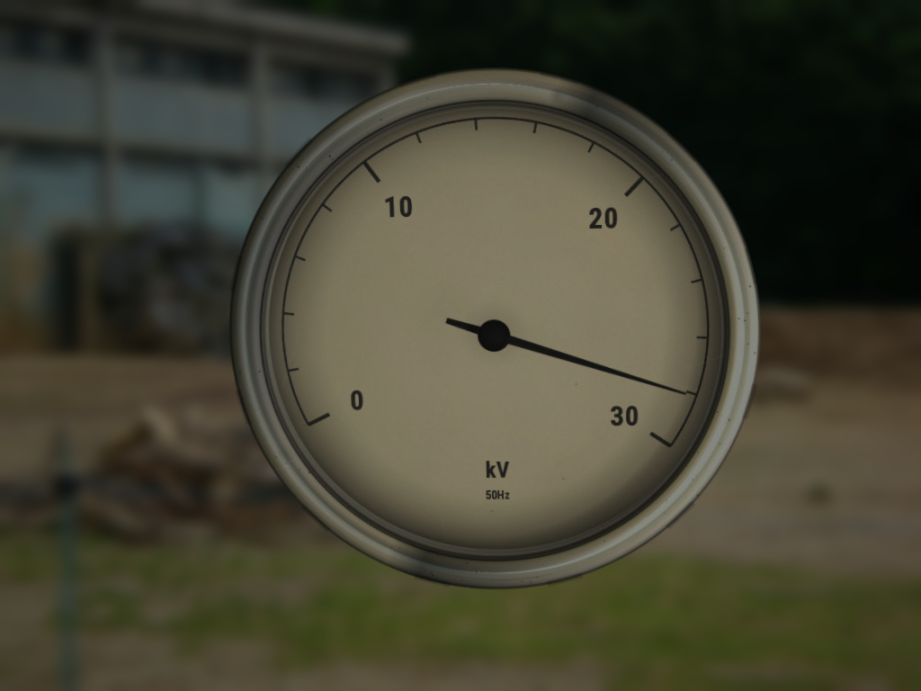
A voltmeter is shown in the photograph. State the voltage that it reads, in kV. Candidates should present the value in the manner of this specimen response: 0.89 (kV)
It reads 28 (kV)
